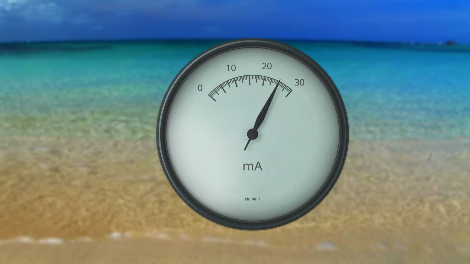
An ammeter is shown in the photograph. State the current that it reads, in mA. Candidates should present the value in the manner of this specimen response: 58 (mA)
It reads 25 (mA)
